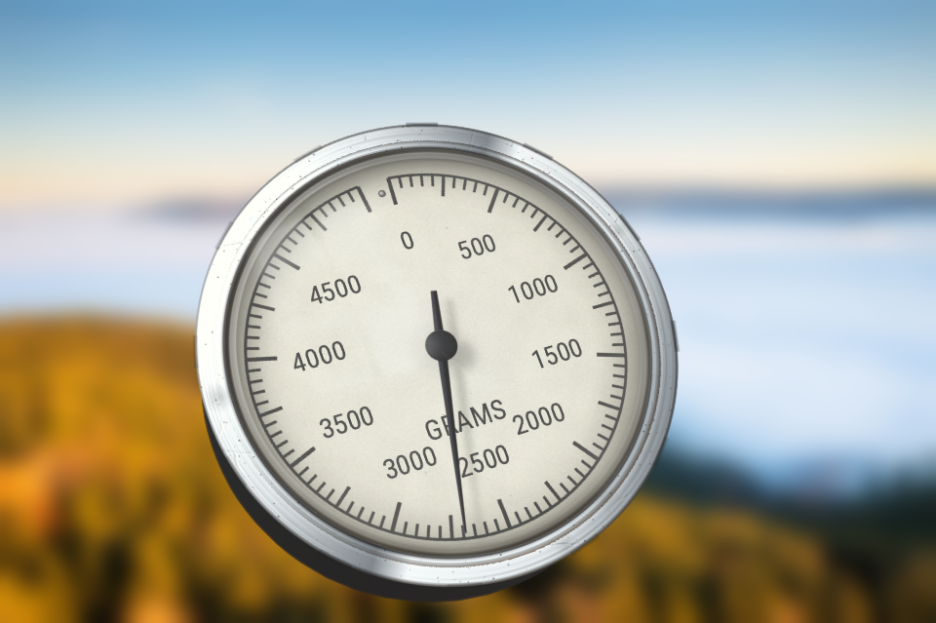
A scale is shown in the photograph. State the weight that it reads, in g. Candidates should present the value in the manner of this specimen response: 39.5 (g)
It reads 2700 (g)
